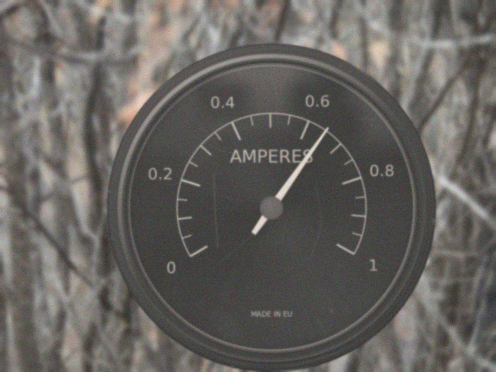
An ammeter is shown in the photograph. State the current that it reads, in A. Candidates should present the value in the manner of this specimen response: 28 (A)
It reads 0.65 (A)
